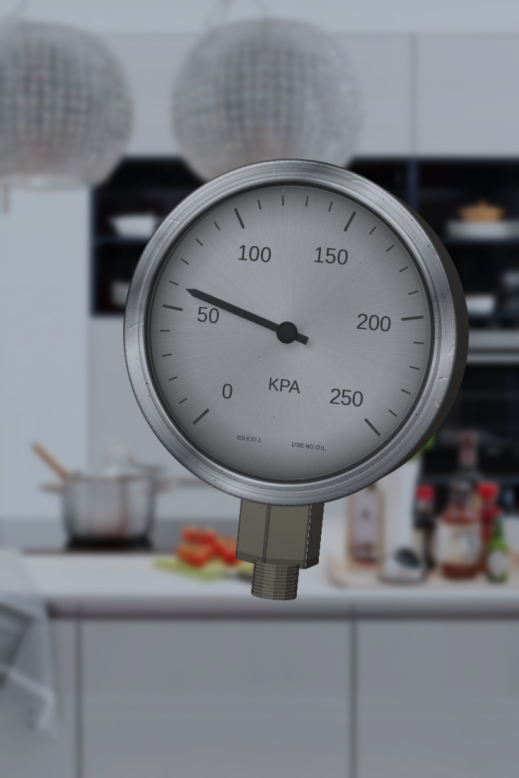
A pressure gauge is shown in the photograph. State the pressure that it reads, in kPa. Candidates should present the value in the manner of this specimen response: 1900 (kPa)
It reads 60 (kPa)
